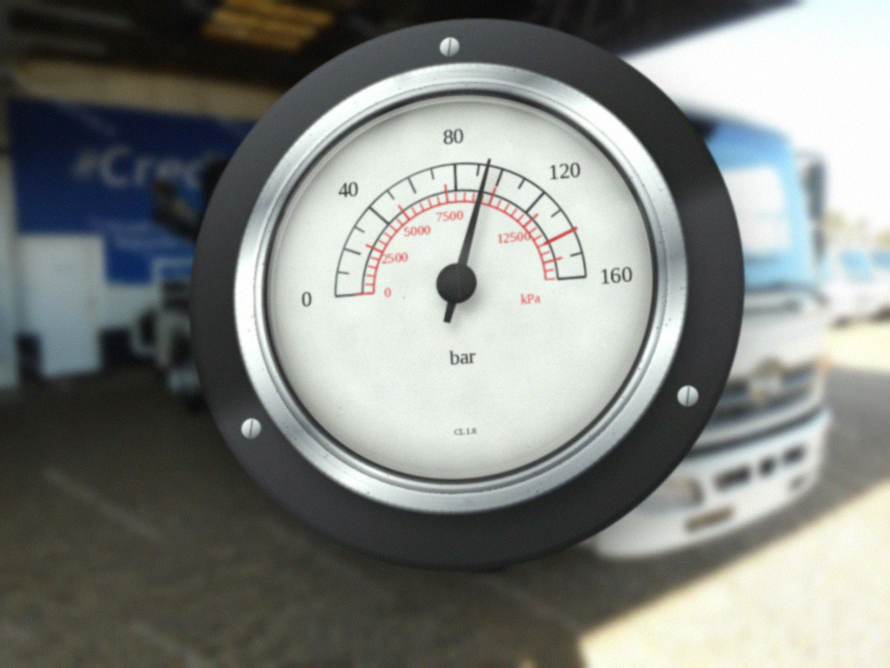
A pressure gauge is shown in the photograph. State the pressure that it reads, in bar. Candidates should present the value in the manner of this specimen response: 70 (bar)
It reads 95 (bar)
